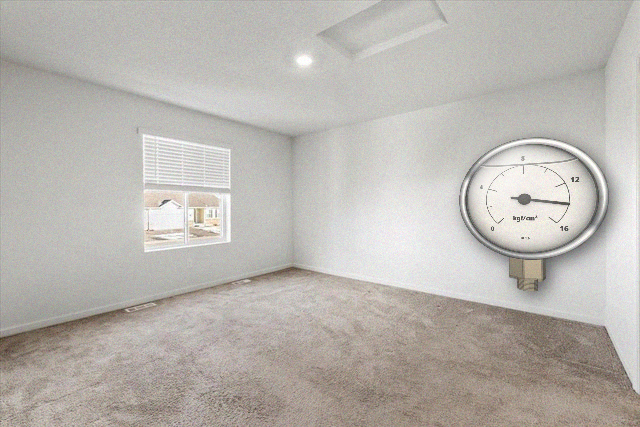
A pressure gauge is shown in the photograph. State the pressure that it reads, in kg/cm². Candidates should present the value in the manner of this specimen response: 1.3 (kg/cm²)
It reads 14 (kg/cm²)
